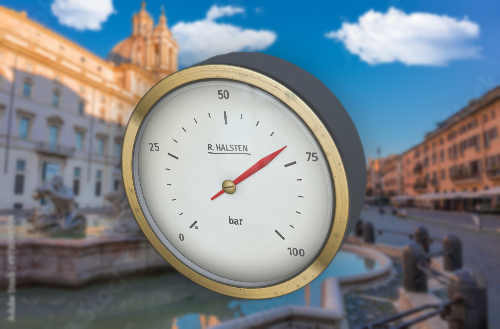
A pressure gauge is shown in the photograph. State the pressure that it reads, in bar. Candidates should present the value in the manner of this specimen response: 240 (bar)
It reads 70 (bar)
